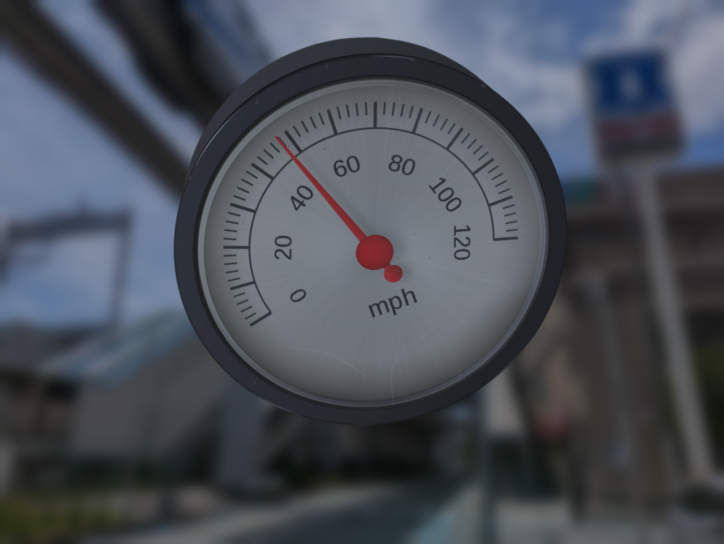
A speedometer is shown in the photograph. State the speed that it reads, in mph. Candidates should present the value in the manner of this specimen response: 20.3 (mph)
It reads 48 (mph)
